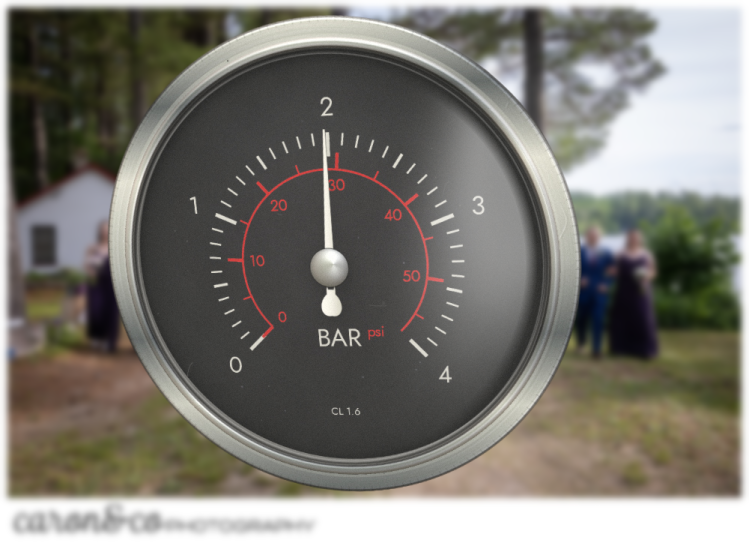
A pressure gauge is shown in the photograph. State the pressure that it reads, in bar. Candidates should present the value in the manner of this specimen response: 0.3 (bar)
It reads 2 (bar)
